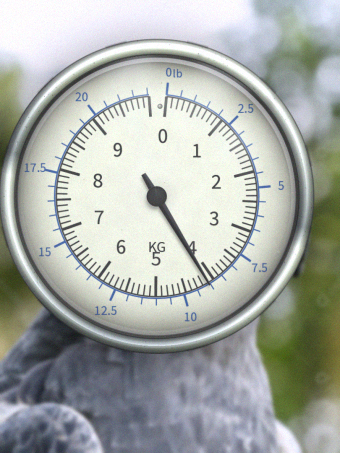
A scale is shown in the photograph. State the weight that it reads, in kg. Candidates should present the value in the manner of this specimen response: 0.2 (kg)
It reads 4.1 (kg)
